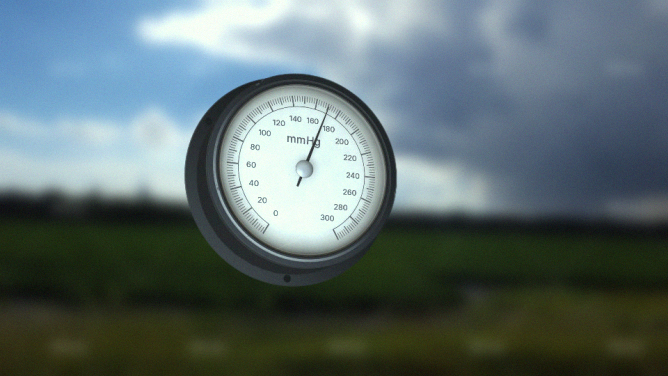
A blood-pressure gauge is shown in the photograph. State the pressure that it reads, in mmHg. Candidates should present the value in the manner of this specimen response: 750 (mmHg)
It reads 170 (mmHg)
